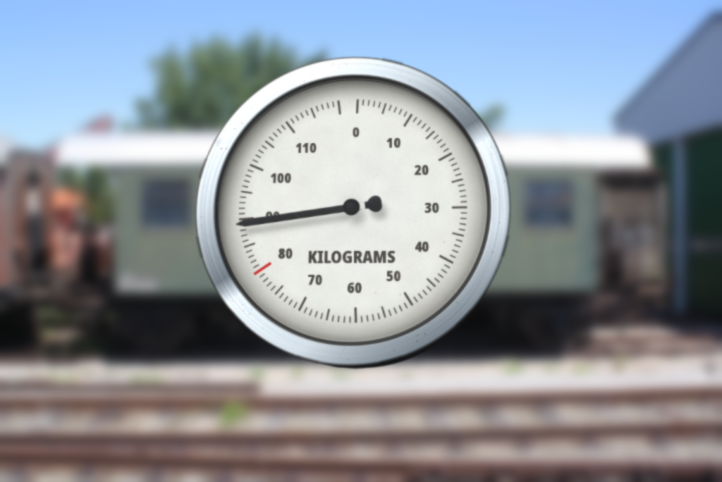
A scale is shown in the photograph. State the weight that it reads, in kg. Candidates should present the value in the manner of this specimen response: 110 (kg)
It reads 89 (kg)
